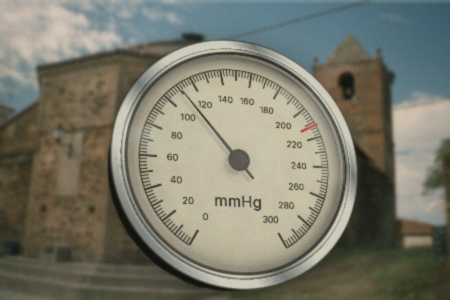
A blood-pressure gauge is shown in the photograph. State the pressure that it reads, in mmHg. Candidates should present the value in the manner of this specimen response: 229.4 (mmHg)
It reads 110 (mmHg)
